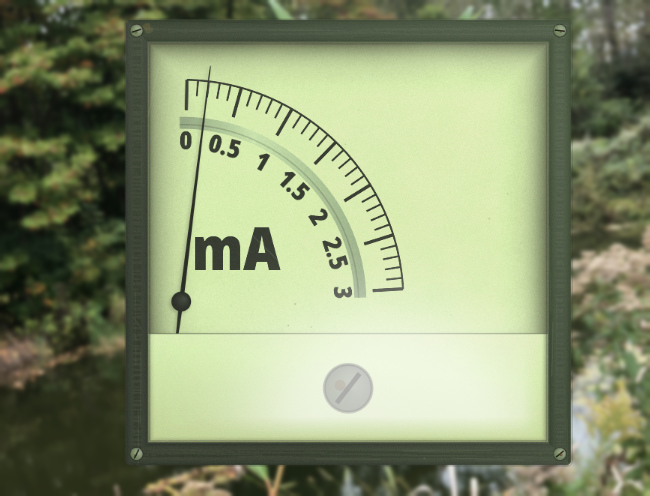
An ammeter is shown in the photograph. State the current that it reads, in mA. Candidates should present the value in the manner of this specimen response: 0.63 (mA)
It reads 0.2 (mA)
